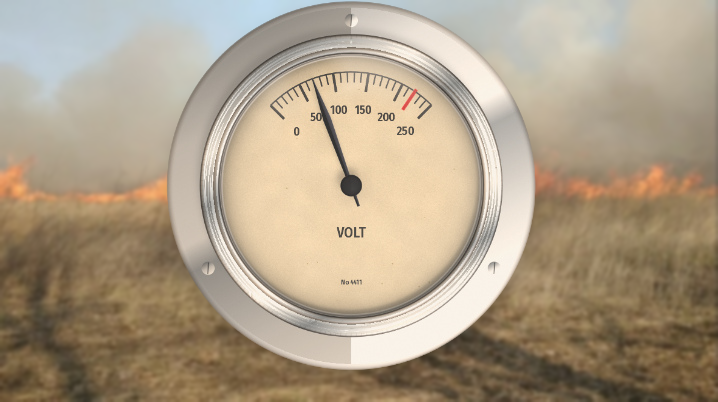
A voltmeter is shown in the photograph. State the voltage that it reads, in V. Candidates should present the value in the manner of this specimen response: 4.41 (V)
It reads 70 (V)
